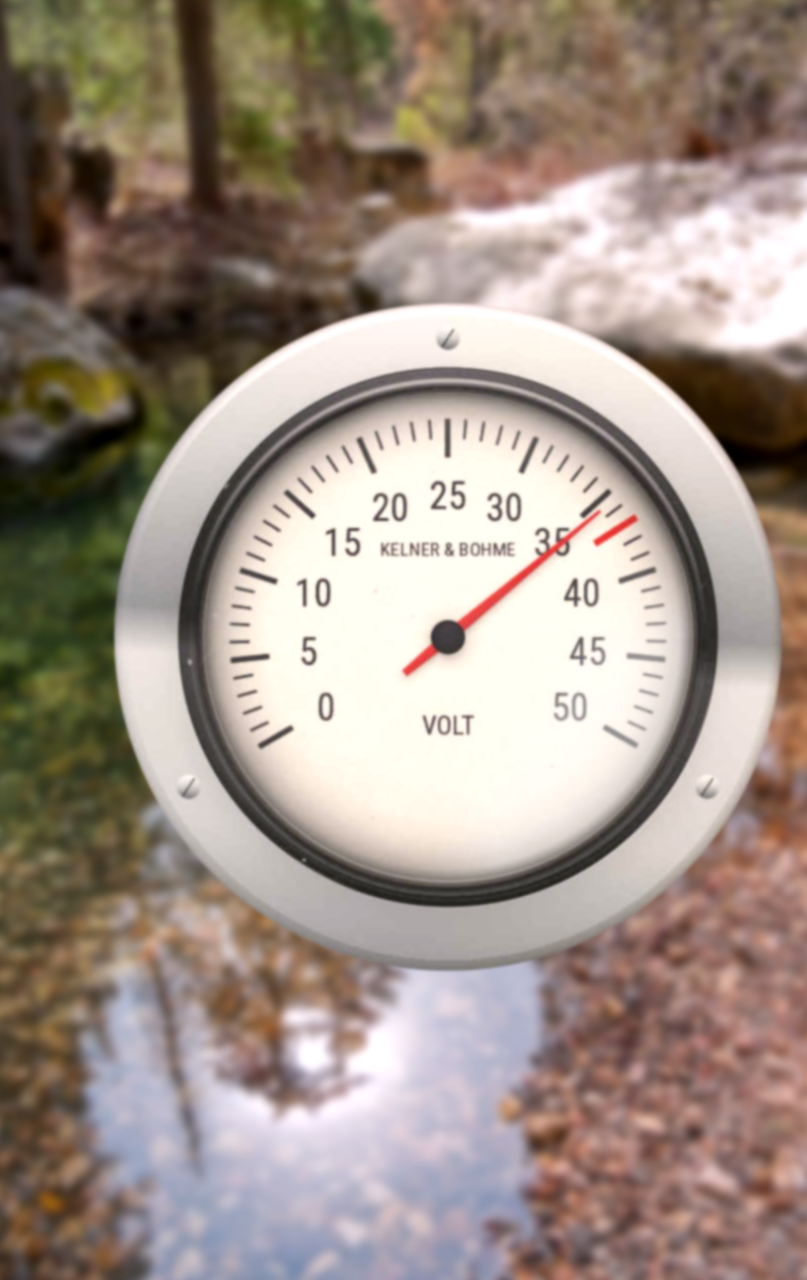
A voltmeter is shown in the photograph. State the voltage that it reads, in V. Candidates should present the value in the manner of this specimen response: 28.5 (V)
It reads 35.5 (V)
